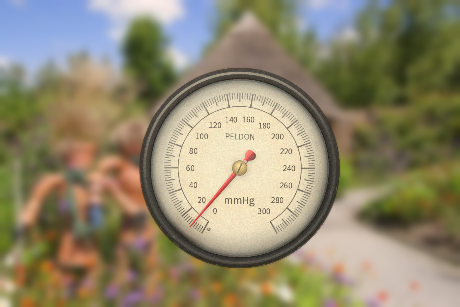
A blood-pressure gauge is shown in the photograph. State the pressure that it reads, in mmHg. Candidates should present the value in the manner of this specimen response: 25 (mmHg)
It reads 10 (mmHg)
